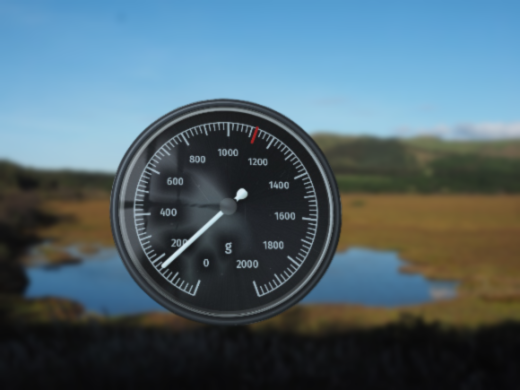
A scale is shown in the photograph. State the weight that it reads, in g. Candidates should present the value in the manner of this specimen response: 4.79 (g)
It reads 160 (g)
